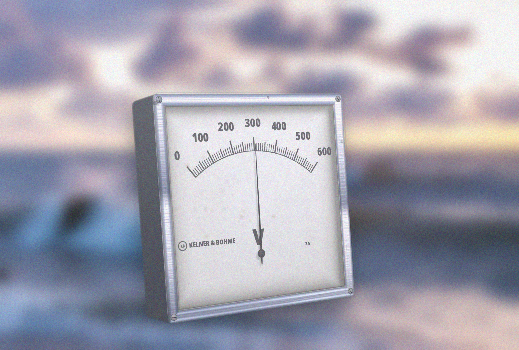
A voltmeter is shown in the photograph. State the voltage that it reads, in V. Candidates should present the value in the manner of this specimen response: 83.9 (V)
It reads 300 (V)
